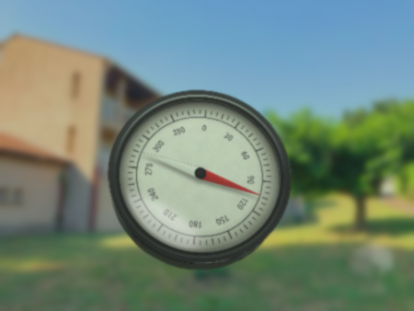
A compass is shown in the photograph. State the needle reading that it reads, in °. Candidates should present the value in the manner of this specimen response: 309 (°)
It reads 105 (°)
